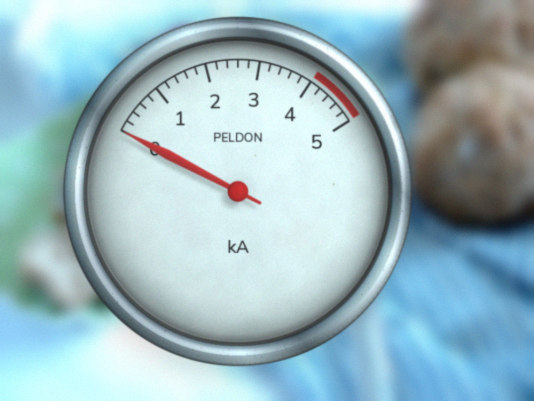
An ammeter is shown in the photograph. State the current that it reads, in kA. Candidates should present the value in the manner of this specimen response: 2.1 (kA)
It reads 0 (kA)
